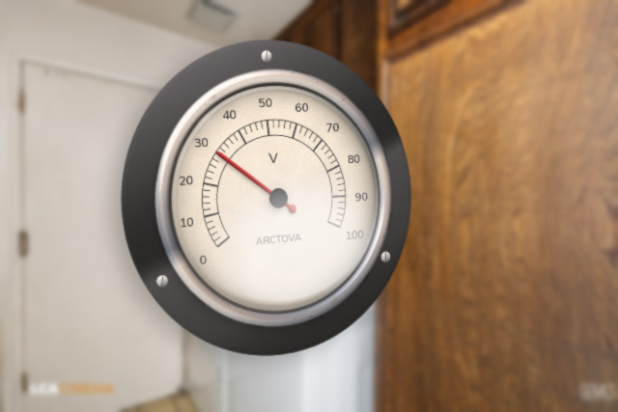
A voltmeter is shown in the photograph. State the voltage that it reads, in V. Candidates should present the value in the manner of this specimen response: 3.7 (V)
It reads 30 (V)
